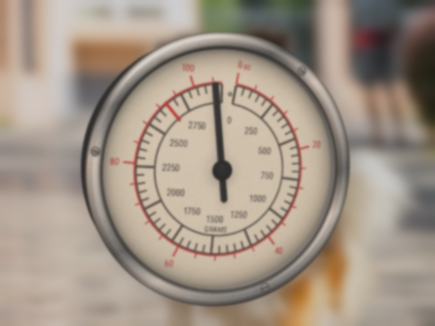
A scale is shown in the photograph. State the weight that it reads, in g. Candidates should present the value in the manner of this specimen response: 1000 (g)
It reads 2950 (g)
